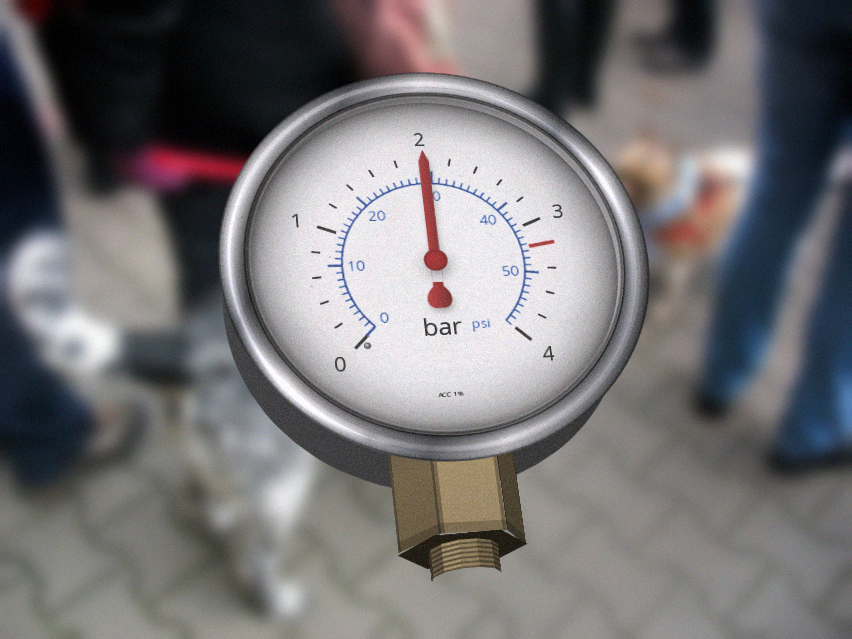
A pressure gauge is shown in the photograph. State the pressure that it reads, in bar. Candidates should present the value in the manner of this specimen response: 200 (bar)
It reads 2 (bar)
